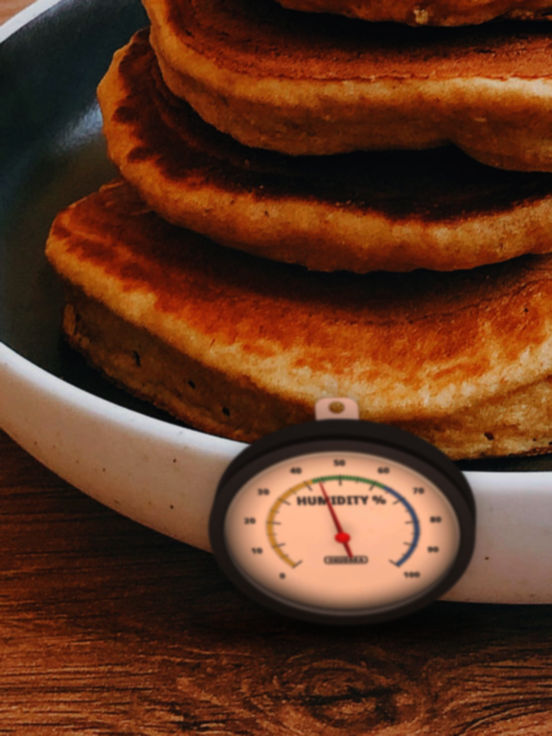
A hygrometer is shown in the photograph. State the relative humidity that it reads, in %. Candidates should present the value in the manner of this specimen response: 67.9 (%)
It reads 45 (%)
